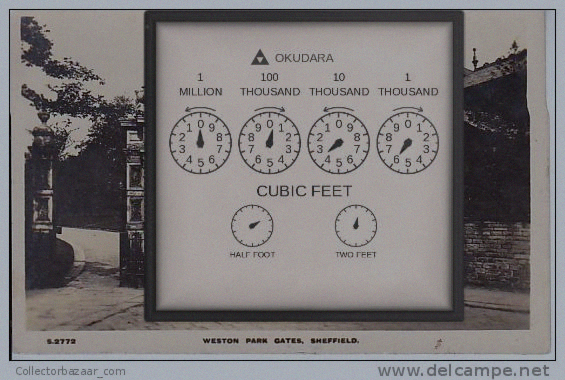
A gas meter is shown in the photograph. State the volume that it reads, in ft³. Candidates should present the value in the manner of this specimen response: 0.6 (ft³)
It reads 3600 (ft³)
